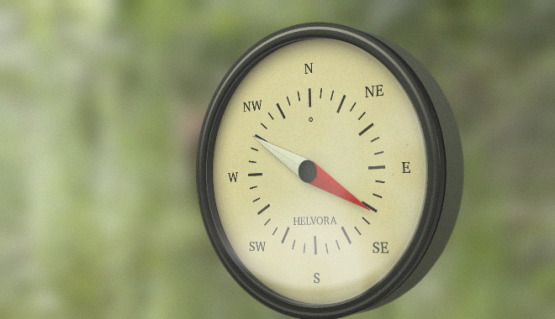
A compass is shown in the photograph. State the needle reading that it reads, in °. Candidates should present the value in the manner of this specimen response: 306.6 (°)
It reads 120 (°)
